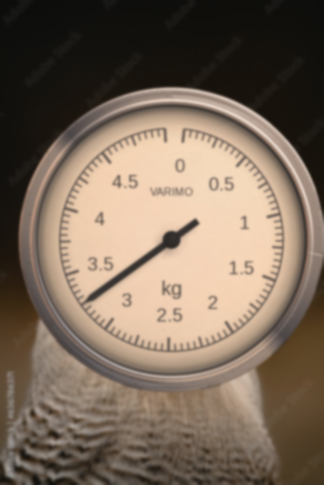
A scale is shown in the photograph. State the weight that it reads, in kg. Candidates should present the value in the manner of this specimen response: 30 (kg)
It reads 3.25 (kg)
